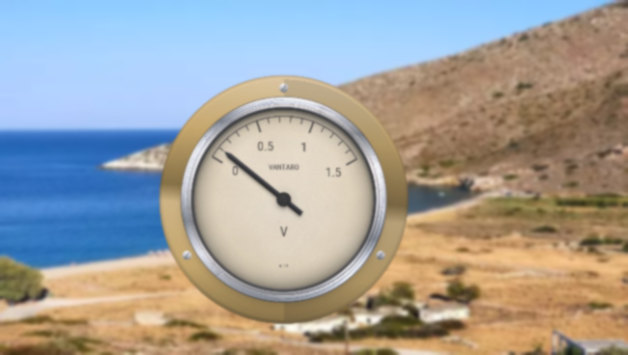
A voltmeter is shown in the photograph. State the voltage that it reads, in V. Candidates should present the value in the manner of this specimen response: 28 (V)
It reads 0.1 (V)
